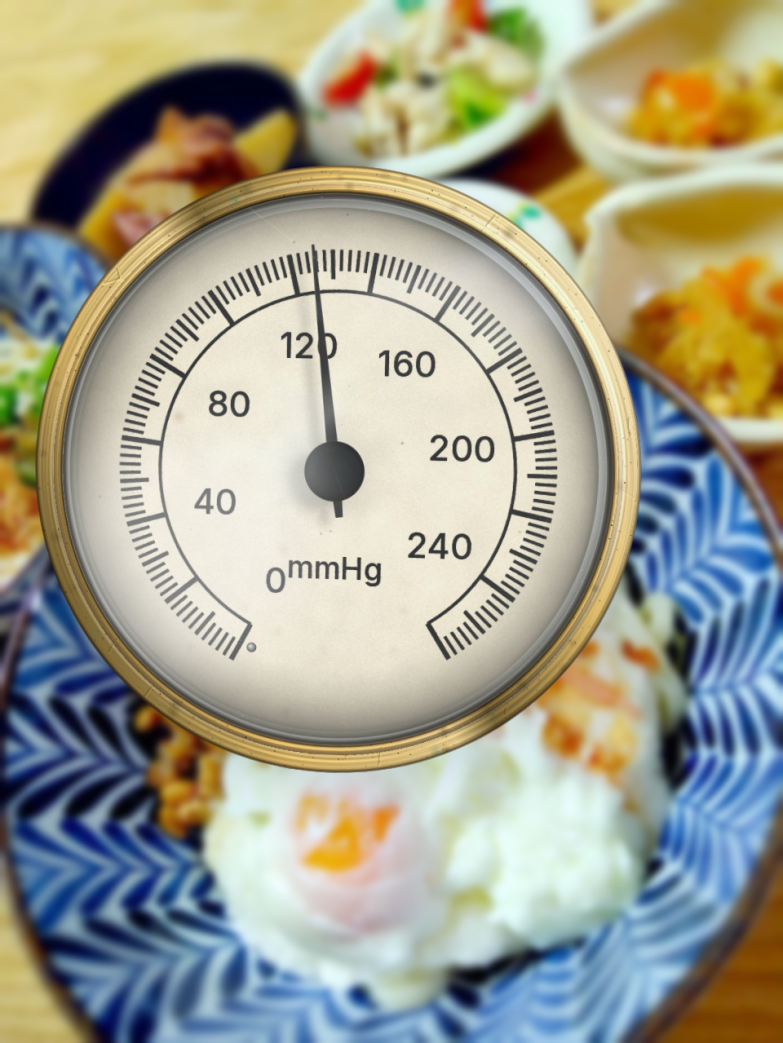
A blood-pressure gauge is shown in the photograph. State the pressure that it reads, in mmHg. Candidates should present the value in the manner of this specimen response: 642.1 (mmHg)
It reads 126 (mmHg)
